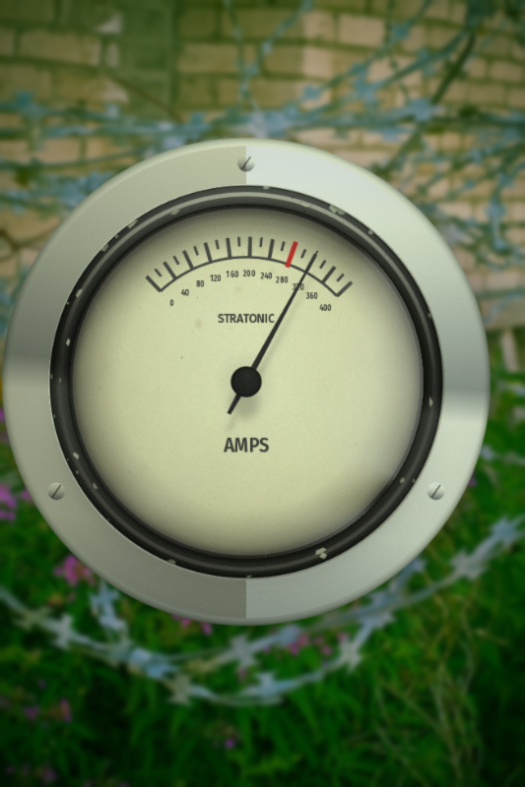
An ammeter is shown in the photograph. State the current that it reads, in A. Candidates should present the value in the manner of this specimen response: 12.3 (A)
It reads 320 (A)
